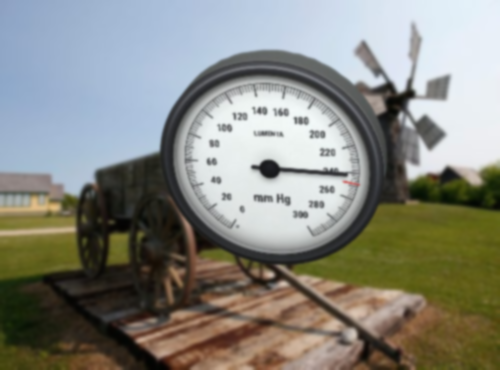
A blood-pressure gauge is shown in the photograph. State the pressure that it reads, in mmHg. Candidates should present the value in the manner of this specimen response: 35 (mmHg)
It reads 240 (mmHg)
